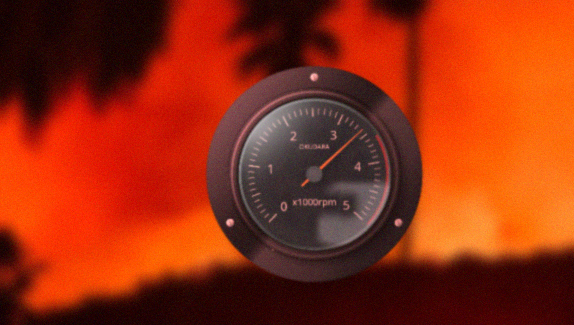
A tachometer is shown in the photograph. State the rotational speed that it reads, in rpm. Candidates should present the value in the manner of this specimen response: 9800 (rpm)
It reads 3400 (rpm)
